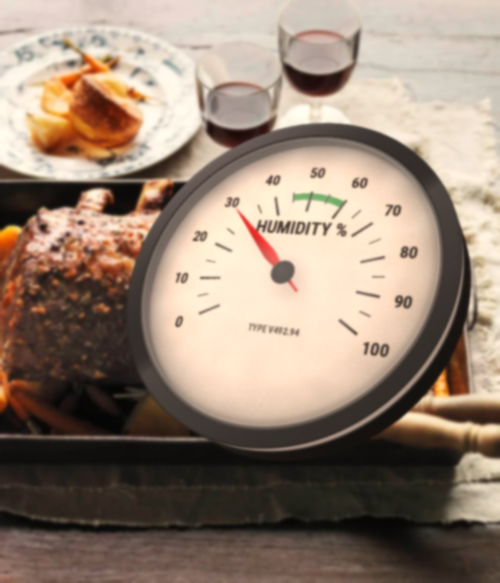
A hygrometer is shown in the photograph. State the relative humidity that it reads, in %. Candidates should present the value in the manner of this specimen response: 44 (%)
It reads 30 (%)
